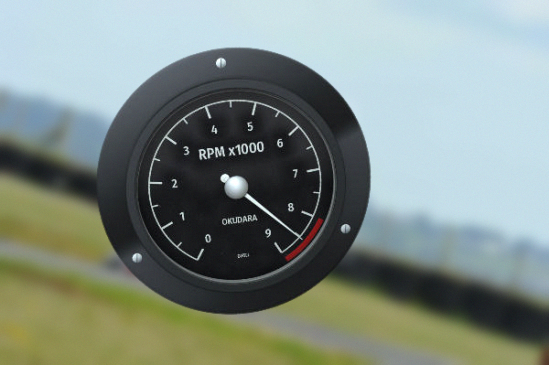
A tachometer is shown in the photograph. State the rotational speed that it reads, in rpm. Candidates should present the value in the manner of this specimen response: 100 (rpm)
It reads 8500 (rpm)
